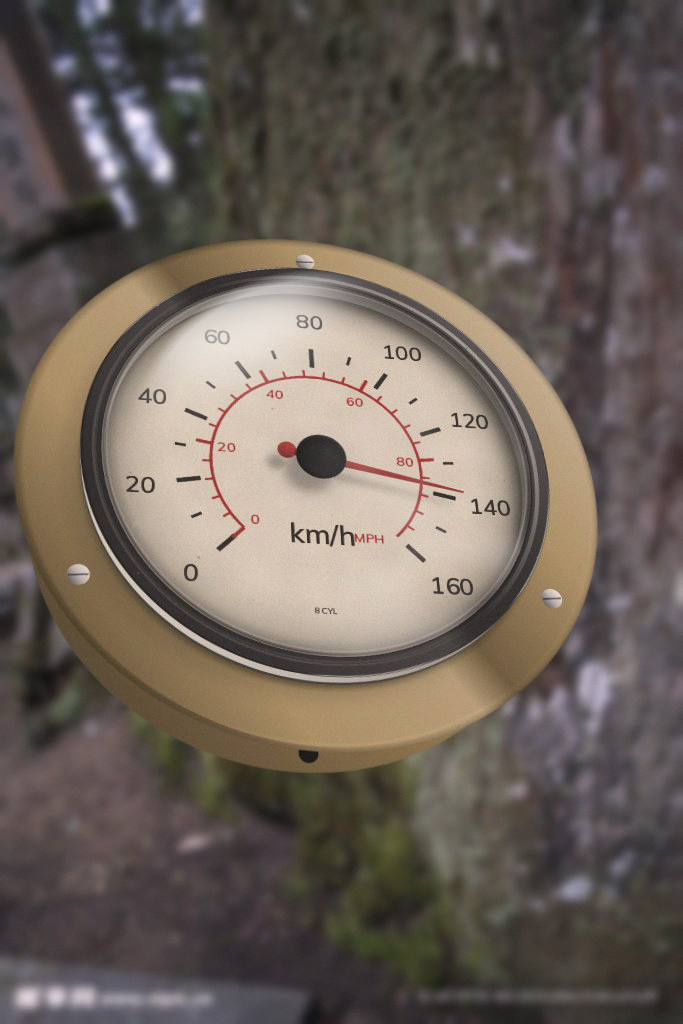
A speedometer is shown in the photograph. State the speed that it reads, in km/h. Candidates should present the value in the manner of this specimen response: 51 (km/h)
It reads 140 (km/h)
